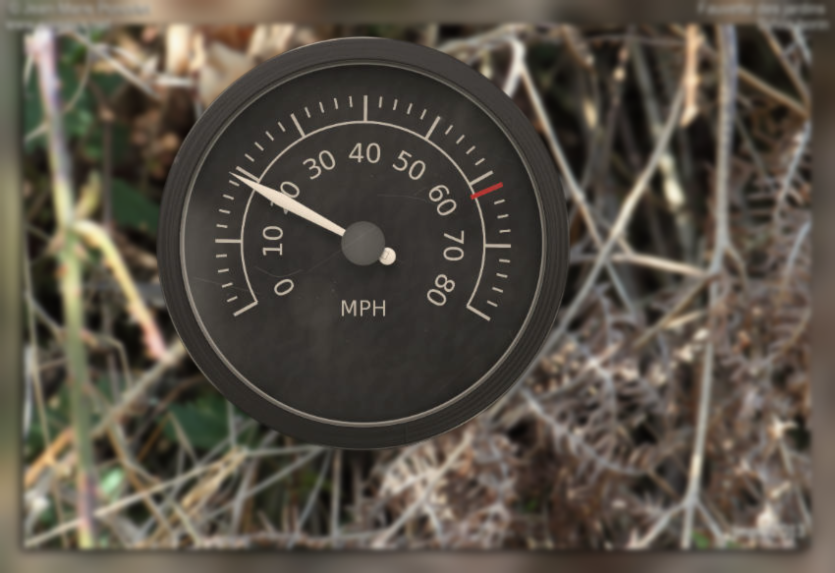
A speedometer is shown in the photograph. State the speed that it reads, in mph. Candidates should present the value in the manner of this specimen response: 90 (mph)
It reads 19 (mph)
